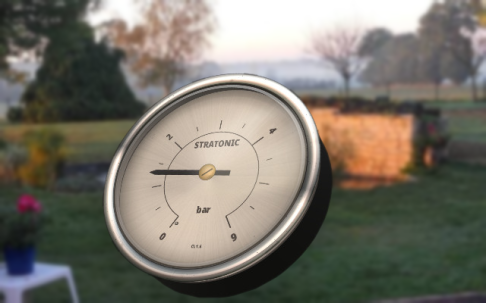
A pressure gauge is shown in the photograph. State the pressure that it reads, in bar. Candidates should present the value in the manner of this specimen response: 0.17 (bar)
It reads 1.25 (bar)
